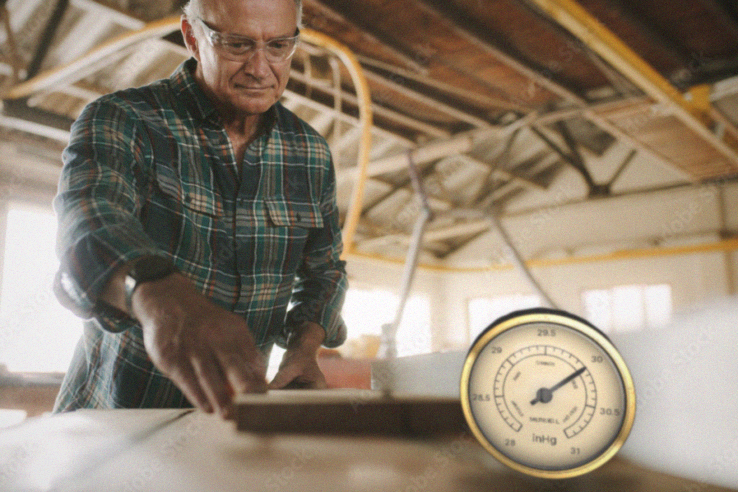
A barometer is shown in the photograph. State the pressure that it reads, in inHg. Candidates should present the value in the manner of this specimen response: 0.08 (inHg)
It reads 30 (inHg)
